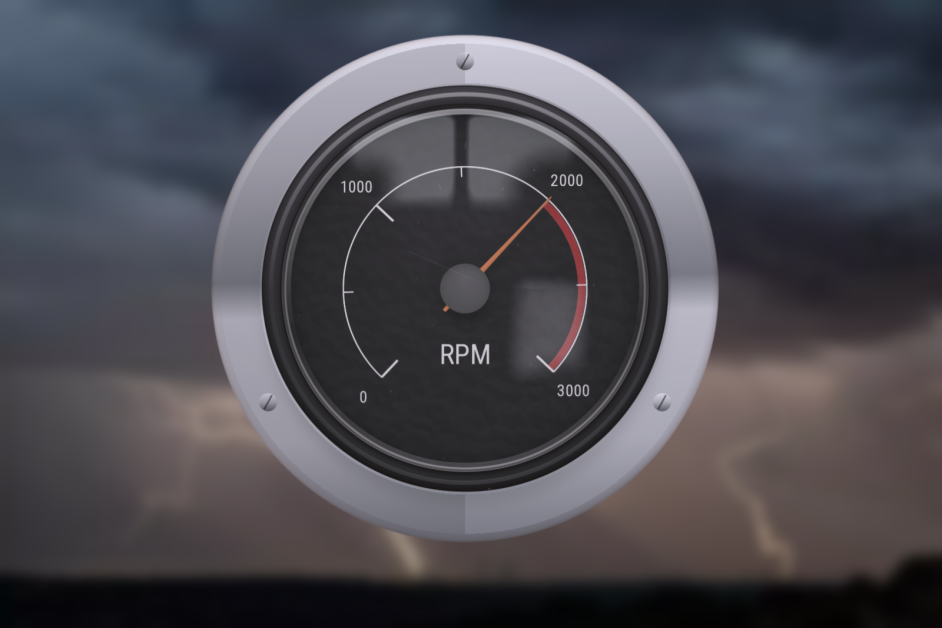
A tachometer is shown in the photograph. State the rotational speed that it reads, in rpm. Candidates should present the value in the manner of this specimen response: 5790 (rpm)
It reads 2000 (rpm)
